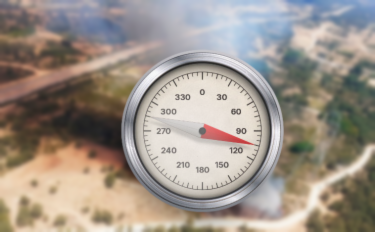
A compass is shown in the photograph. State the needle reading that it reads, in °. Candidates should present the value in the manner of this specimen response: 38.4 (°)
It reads 105 (°)
